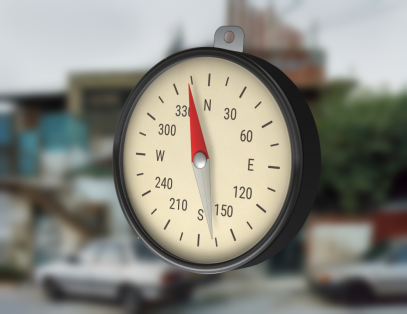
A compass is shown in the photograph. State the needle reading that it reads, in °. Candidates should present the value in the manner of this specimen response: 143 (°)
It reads 345 (°)
